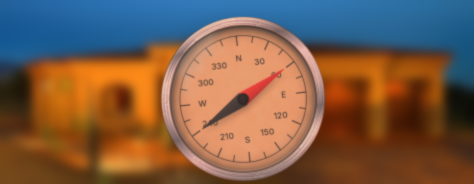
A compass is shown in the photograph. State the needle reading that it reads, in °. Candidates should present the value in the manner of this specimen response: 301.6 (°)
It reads 60 (°)
